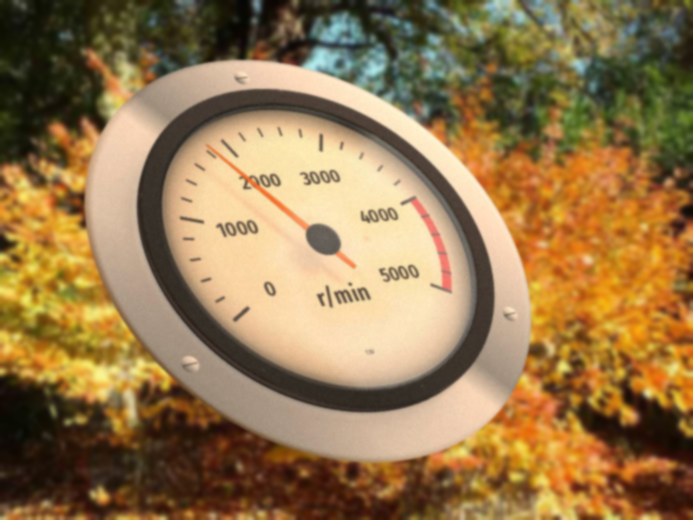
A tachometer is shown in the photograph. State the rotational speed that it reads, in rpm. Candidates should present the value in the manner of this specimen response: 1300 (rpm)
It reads 1800 (rpm)
